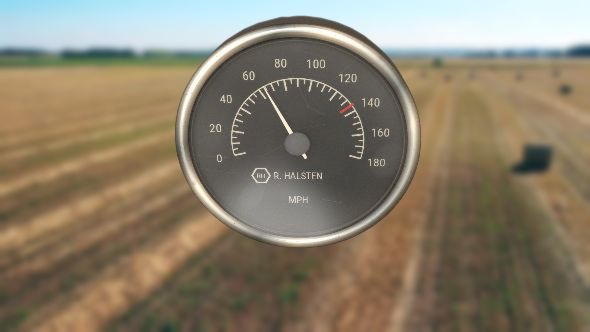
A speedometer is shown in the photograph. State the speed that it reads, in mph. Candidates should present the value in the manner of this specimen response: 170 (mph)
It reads 65 (mph)
